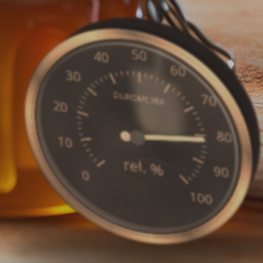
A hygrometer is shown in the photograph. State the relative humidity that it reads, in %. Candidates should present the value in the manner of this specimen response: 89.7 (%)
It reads 80 (%)
